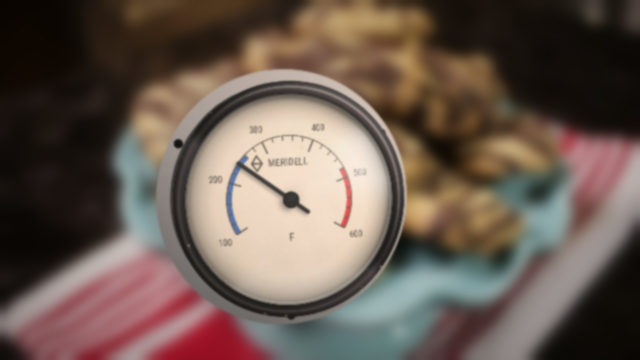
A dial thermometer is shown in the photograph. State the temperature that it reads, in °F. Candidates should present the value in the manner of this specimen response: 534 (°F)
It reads 240 (°F)
